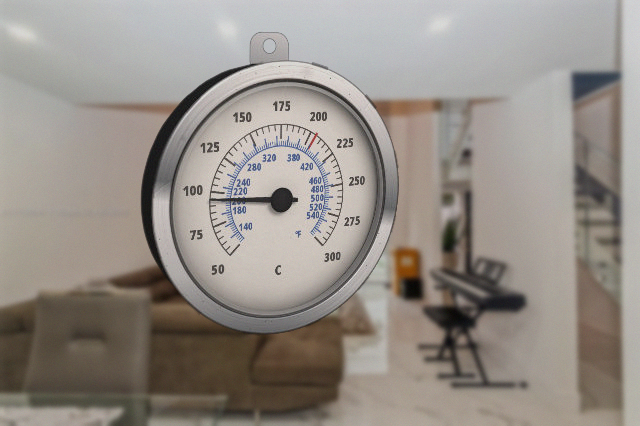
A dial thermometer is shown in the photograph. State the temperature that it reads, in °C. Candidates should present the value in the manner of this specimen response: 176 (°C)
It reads 95 (°C)
